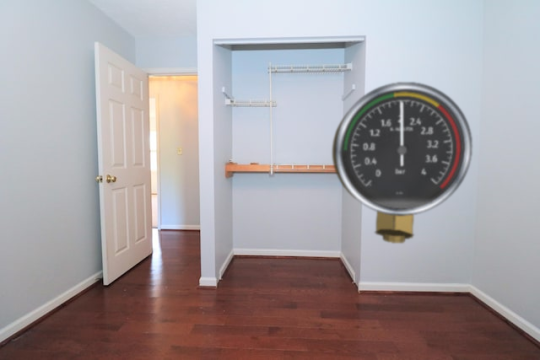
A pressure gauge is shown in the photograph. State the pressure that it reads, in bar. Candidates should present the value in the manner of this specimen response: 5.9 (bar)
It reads 2 (bar)
